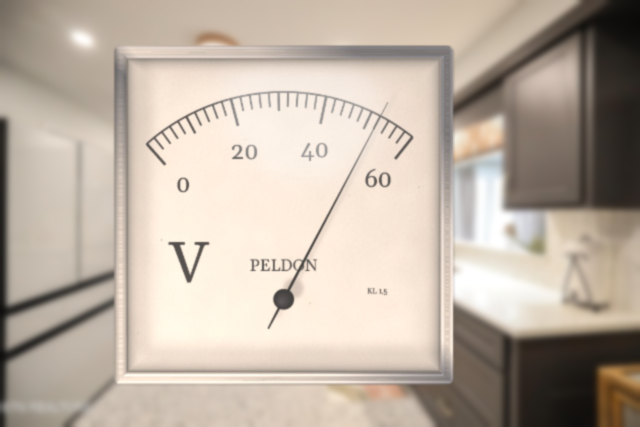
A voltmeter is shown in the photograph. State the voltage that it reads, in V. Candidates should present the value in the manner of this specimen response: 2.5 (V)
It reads 52 (V)
